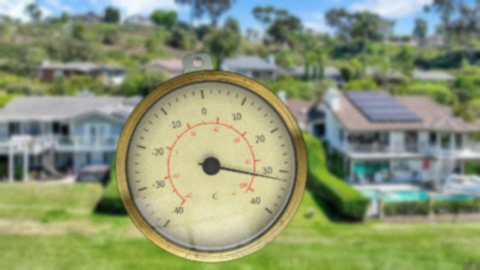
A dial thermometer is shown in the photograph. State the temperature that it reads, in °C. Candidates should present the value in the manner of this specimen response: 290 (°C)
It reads 32 (°C)
